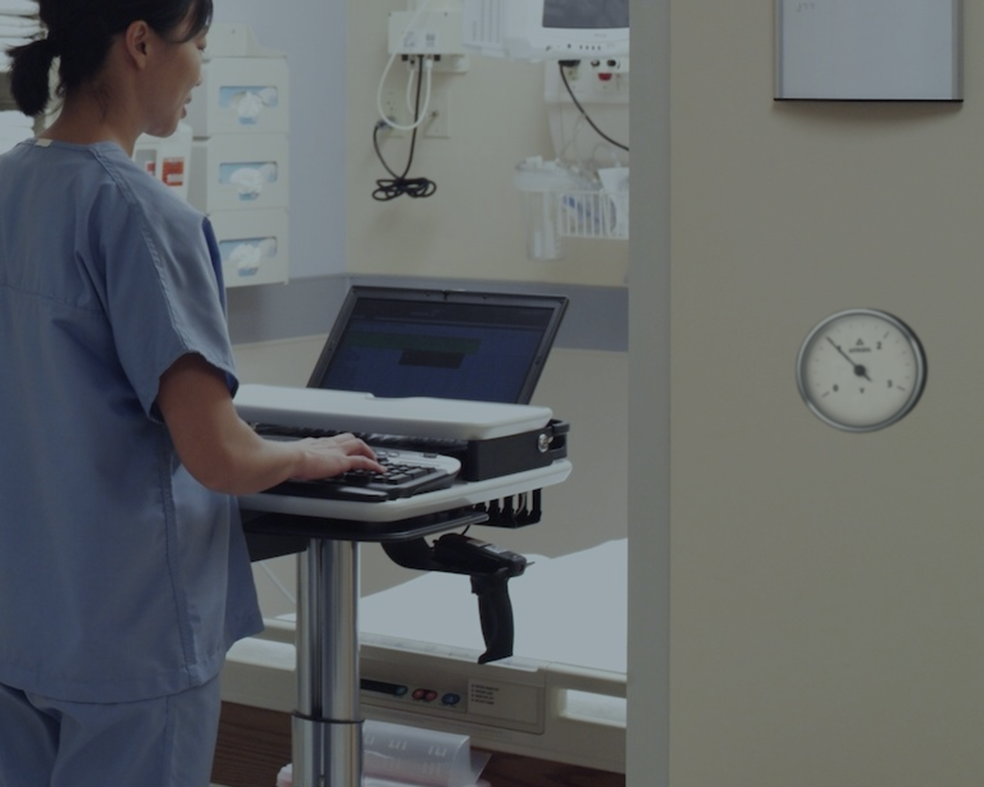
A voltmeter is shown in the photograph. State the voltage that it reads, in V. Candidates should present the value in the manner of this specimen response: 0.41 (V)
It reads 1 (V)
